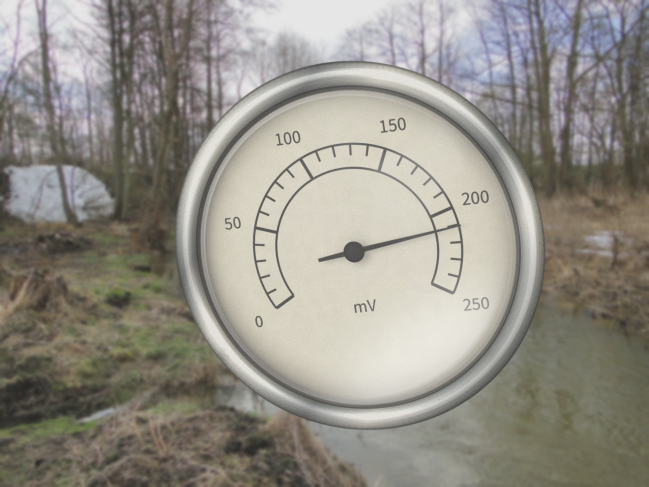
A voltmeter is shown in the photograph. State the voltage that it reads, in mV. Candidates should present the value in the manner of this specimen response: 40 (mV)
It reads 210 (mV)
